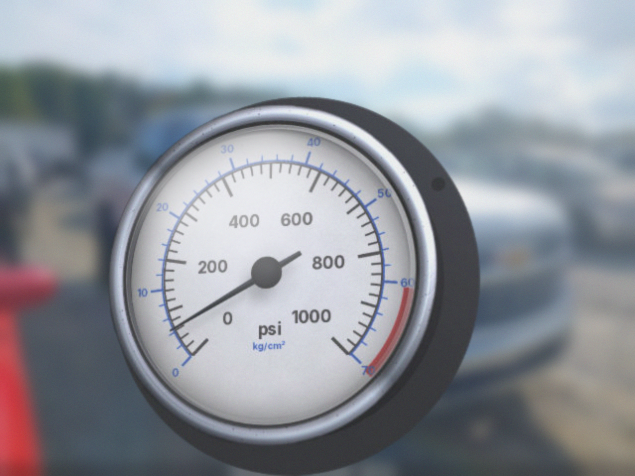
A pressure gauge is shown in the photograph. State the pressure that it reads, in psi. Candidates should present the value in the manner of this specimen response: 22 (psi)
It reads 60 (psi)
